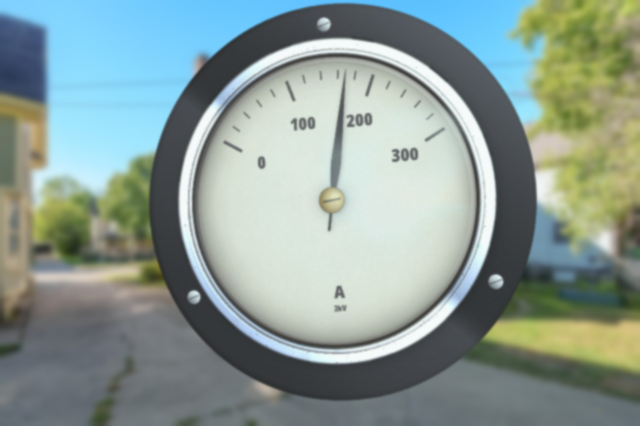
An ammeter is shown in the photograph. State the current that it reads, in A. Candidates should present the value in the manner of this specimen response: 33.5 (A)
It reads 170 (A)
